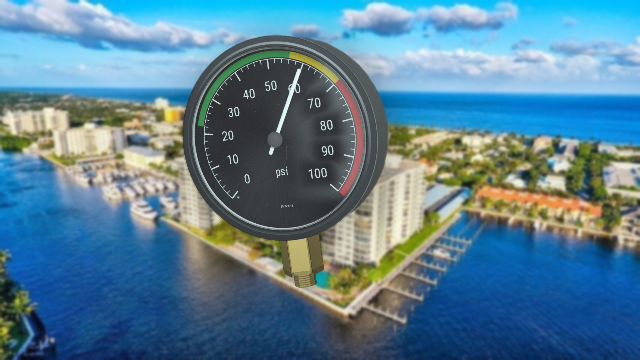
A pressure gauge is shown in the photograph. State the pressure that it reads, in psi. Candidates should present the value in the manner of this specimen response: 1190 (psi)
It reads 60 (psi)
